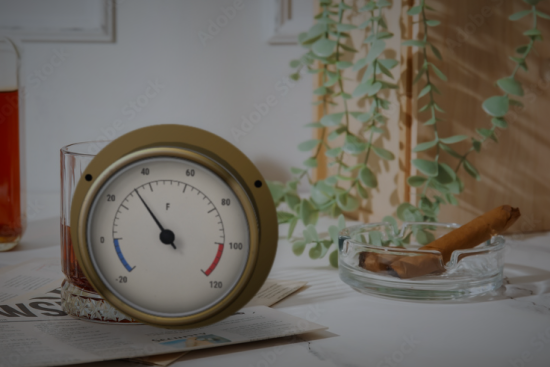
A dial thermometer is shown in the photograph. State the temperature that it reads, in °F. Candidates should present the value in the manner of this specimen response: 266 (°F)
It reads 32 (°F)
